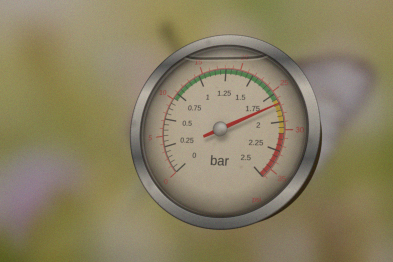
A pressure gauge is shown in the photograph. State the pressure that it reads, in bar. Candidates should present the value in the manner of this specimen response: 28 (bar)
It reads 1.85 (bar)
